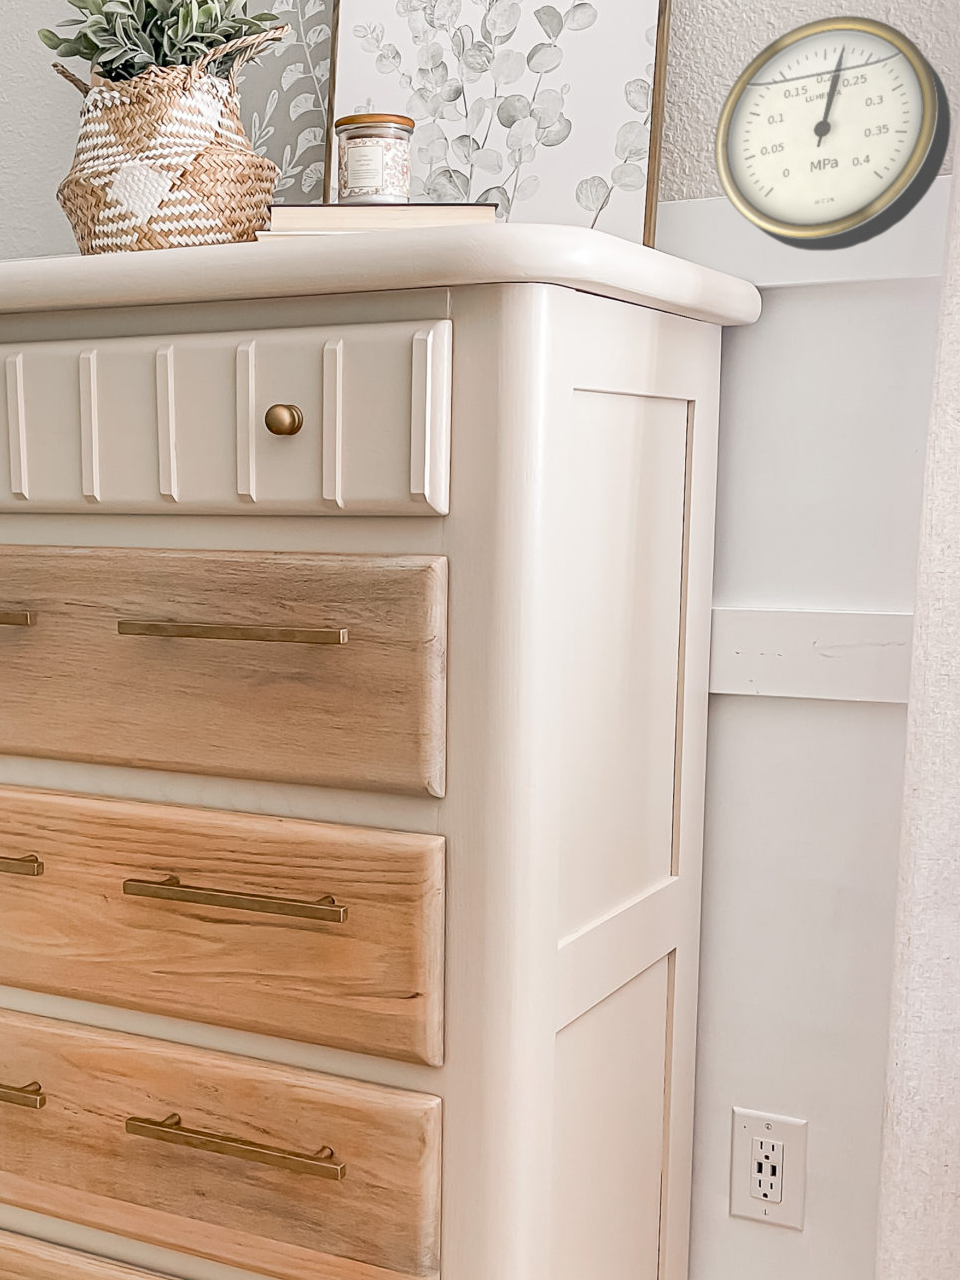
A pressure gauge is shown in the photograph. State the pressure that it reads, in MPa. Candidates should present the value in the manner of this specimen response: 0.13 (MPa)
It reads 0.22 (MPa)
